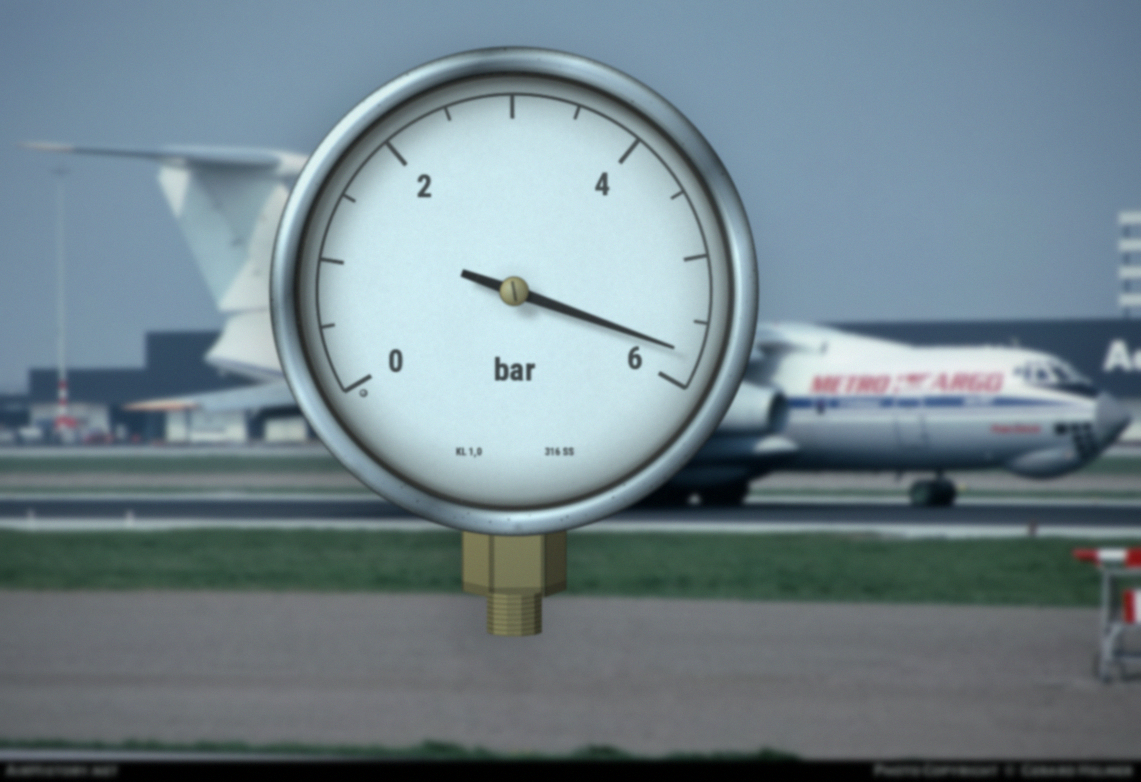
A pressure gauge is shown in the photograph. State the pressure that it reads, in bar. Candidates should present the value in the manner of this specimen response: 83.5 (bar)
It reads 5.75 (bar)
